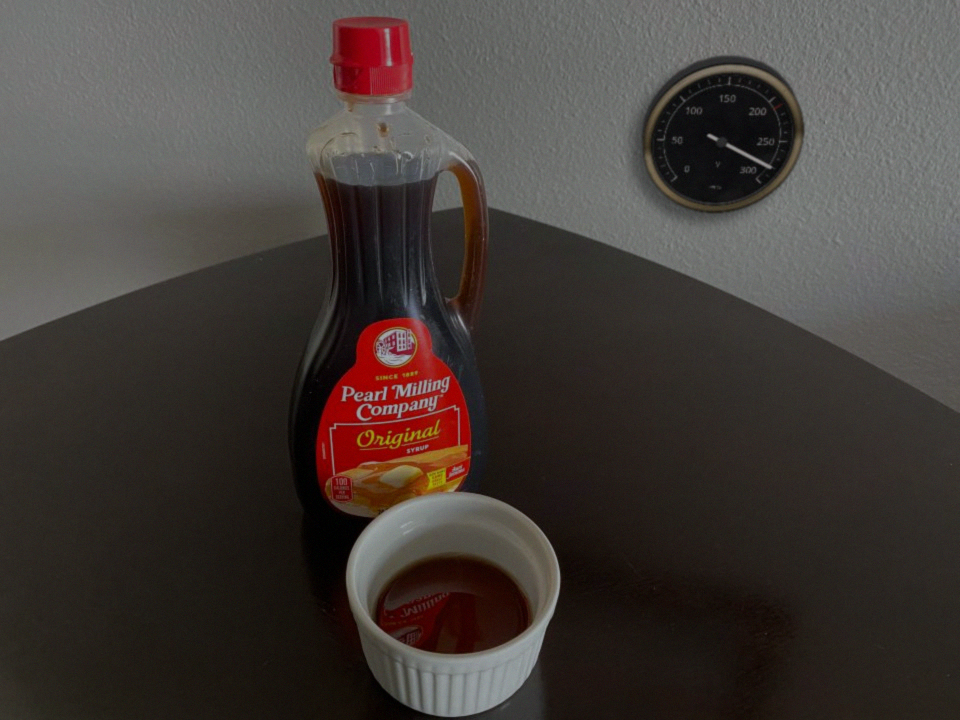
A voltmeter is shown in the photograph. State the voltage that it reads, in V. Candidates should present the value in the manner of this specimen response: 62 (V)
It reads 280 (V)
